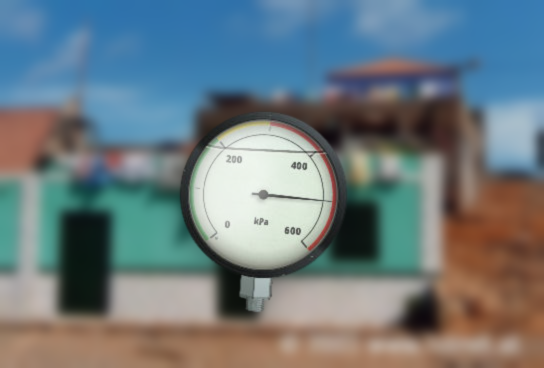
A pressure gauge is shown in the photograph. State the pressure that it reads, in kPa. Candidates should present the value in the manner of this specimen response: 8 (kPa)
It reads 500 (kPa)
